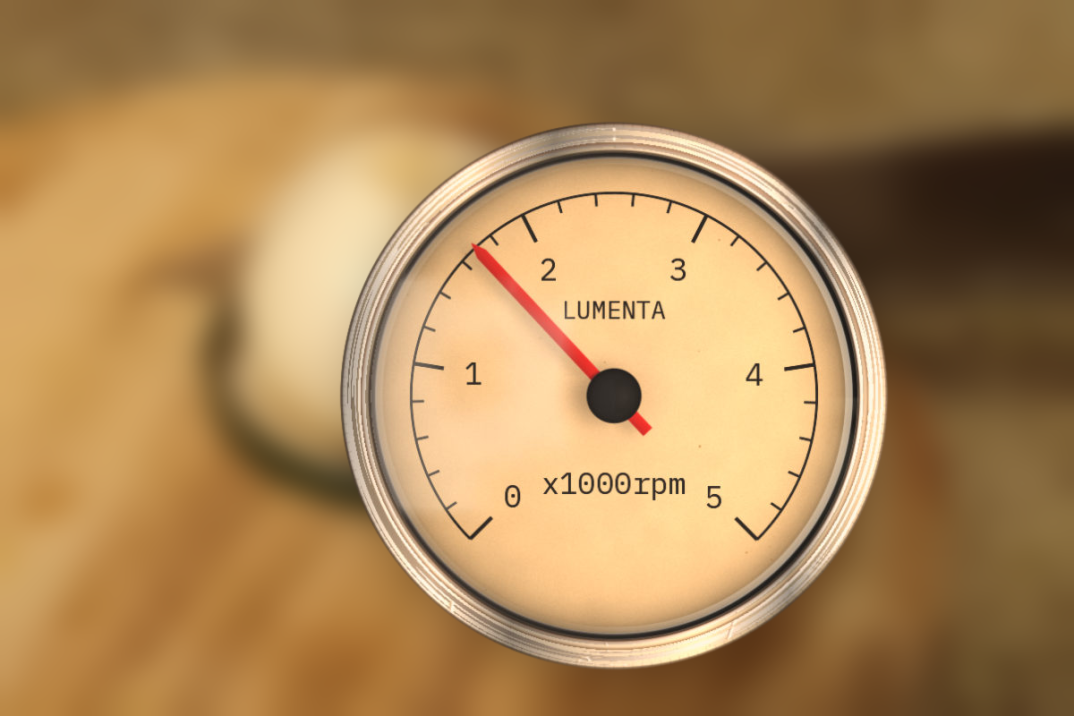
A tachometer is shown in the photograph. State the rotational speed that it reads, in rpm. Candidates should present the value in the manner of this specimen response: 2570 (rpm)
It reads 1700 (rpm)
